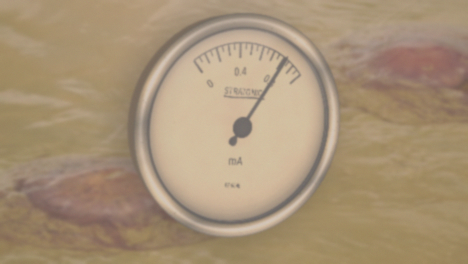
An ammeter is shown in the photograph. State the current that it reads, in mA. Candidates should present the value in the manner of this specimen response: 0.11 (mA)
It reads 0.8 (mA)
